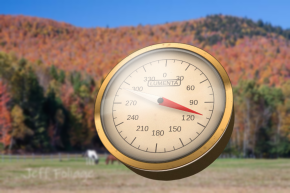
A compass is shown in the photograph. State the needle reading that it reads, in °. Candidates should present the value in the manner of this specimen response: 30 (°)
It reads 110 (°)
